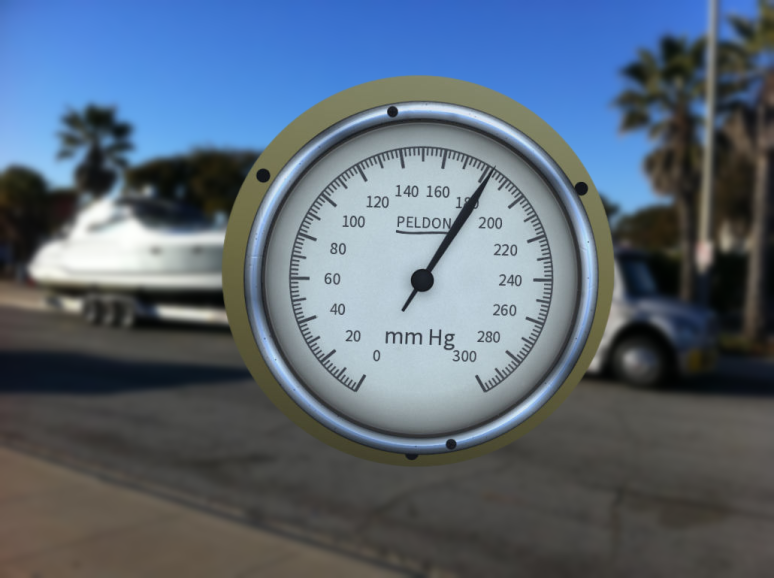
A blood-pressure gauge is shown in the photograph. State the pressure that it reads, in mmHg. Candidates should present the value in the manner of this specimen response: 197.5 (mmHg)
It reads 182 (mmHg)
